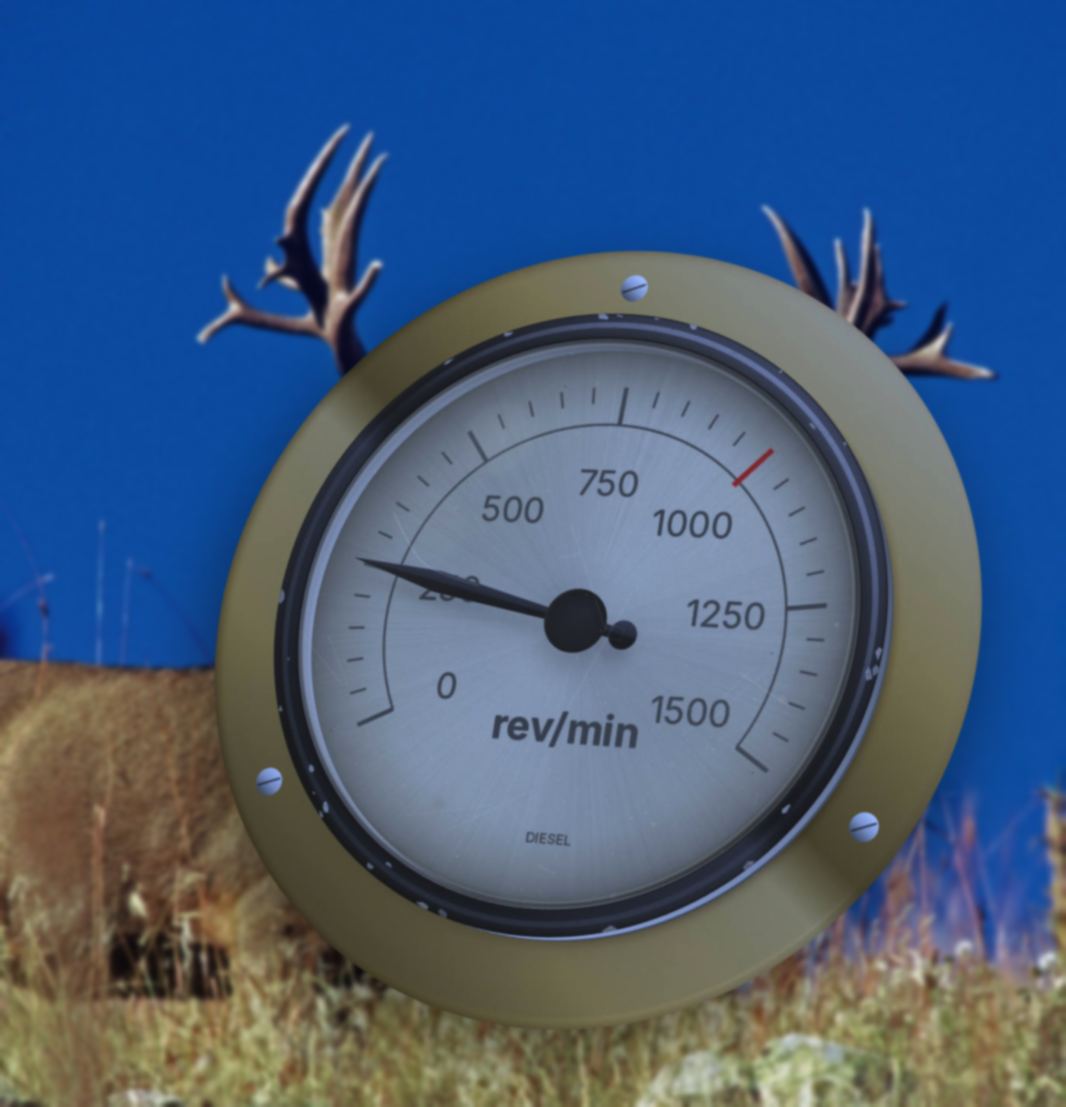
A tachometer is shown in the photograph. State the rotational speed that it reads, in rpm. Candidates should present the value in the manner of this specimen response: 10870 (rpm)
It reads 250 (rpm)
